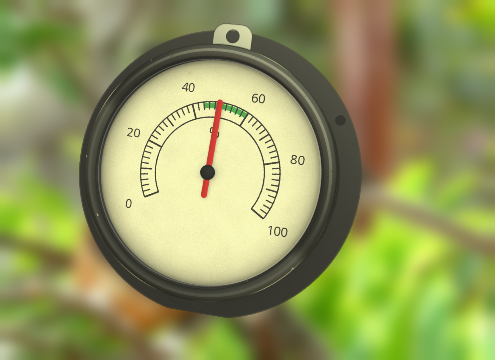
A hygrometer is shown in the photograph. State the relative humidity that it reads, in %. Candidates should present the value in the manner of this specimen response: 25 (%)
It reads 50 (%)
